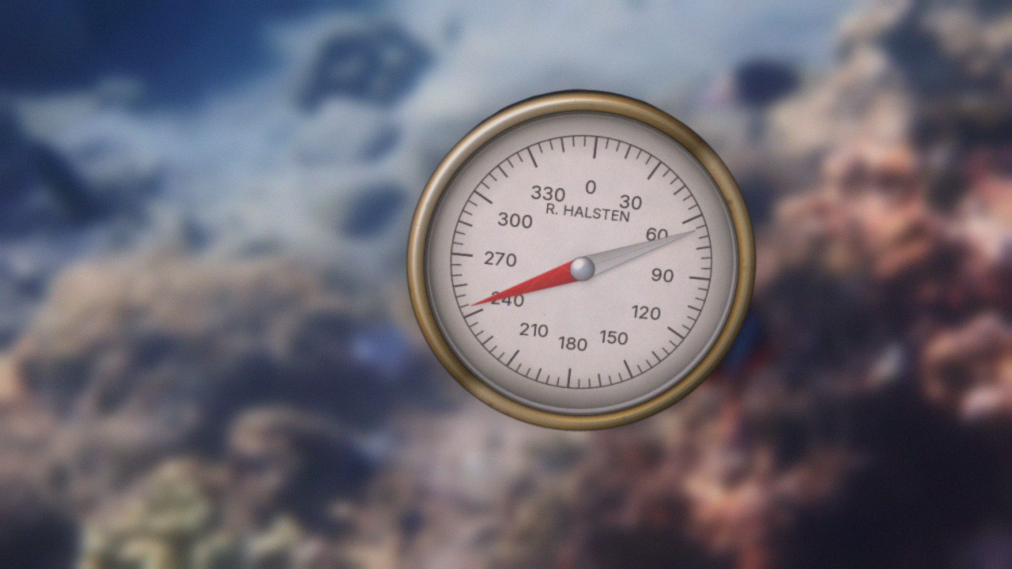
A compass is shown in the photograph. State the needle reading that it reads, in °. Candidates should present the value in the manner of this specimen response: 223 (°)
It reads 245 (°)
